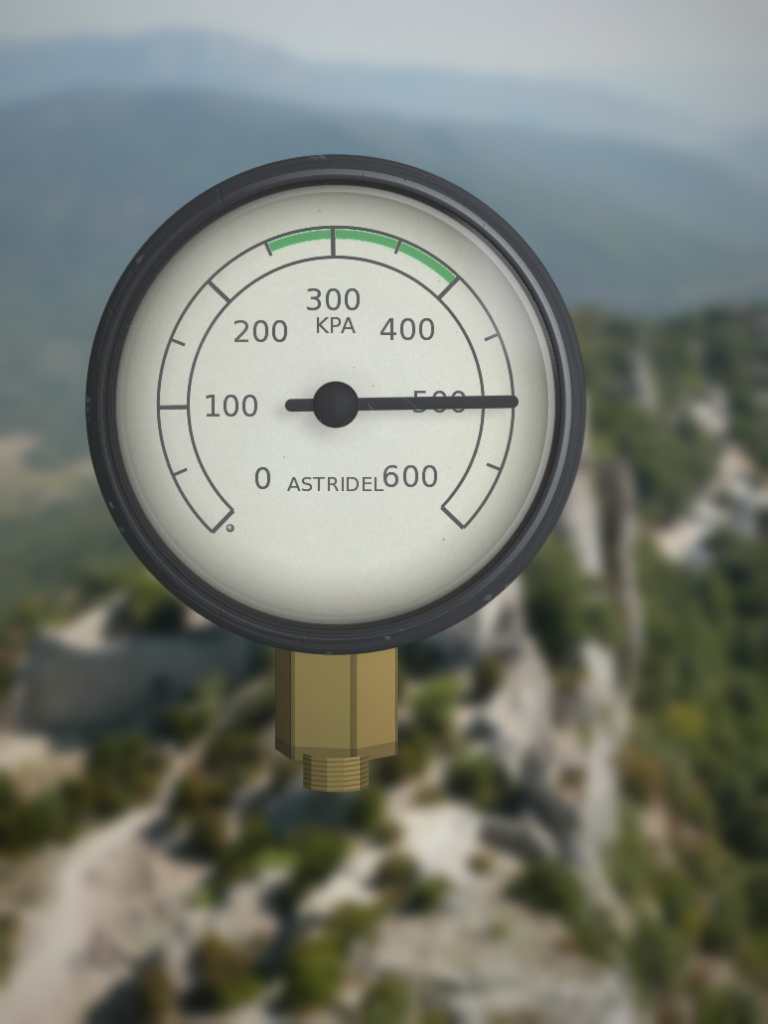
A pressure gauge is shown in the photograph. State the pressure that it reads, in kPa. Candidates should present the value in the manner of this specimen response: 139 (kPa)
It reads 500 (kPa)
